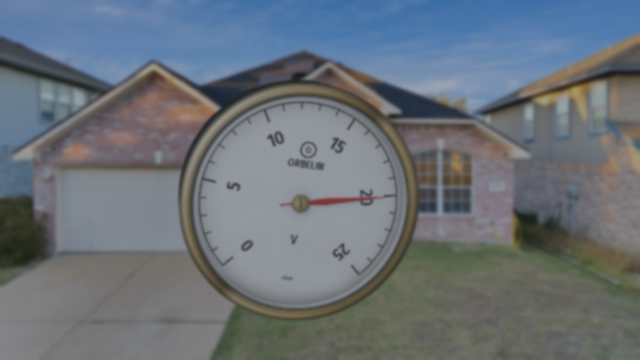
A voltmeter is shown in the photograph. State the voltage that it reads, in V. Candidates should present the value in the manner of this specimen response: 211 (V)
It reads 20 (V)
